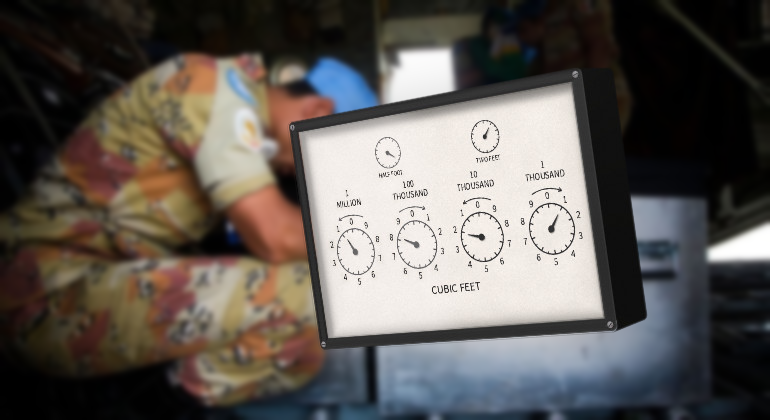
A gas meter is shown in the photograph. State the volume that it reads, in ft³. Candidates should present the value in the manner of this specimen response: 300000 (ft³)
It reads 82100 (ft³)
